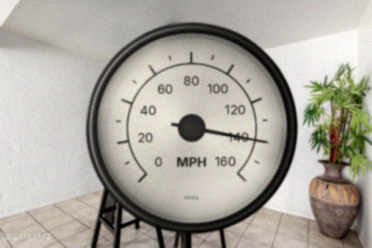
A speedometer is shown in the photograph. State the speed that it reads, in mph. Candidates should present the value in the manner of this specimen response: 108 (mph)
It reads 140 (mph)
